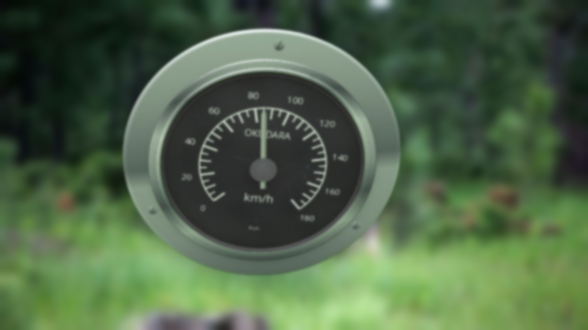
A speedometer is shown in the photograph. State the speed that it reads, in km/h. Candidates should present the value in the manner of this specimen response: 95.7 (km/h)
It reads 85 (km/h)
